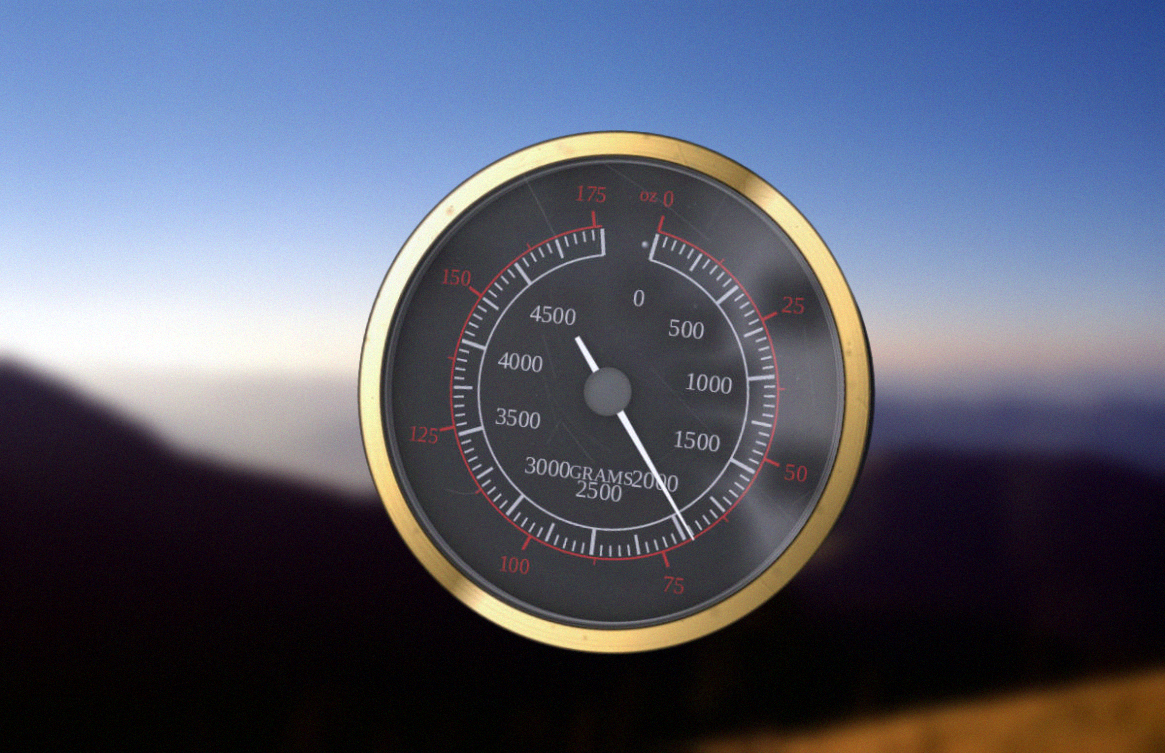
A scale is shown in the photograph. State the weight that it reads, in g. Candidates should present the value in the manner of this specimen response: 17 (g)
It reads 1950 (g)
